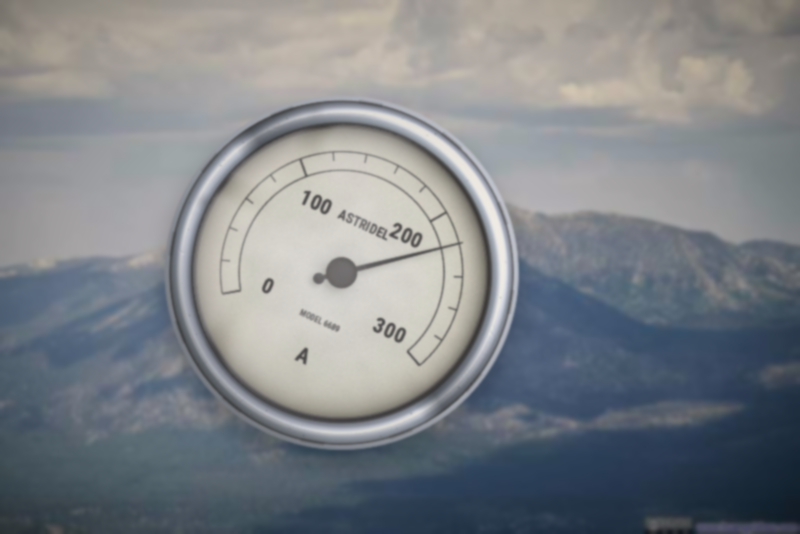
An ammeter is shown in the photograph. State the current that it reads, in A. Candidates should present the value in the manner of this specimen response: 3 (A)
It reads 220 (A)
